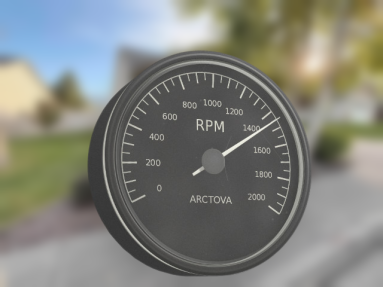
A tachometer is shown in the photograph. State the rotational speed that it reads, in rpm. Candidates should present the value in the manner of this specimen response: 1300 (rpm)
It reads 1450 (rpm)
